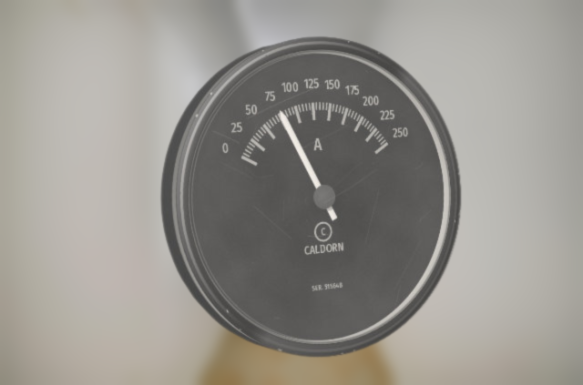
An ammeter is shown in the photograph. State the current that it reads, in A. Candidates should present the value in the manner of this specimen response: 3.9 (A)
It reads 75 (A)
